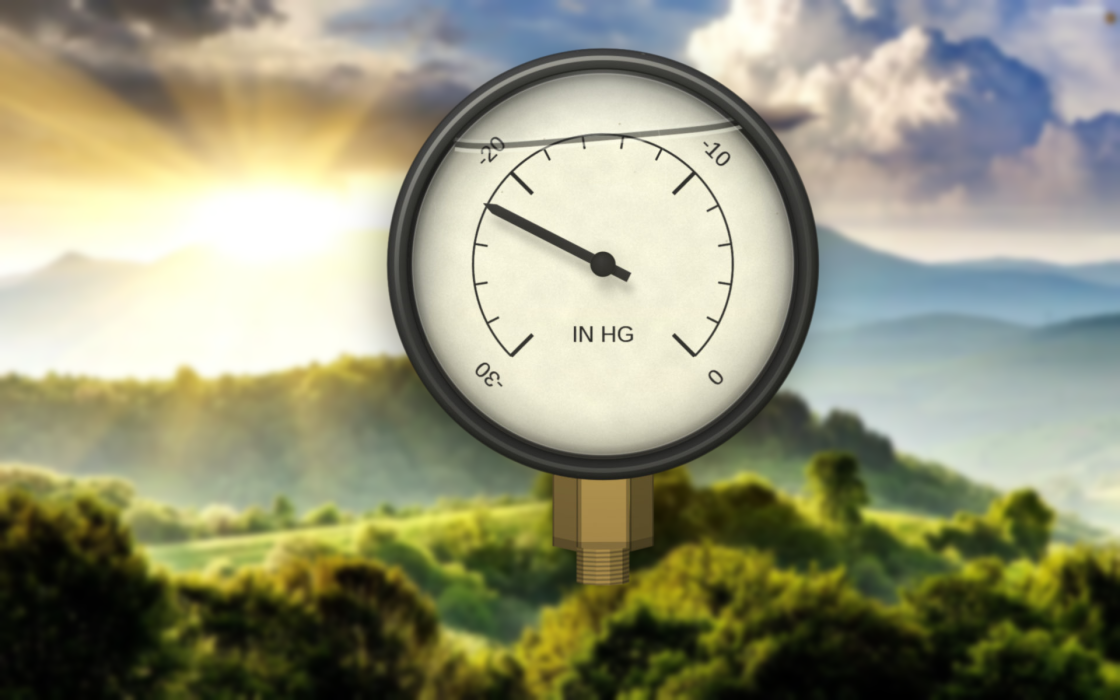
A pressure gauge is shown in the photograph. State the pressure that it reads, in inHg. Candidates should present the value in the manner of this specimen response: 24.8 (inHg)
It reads -22 (inHg)
